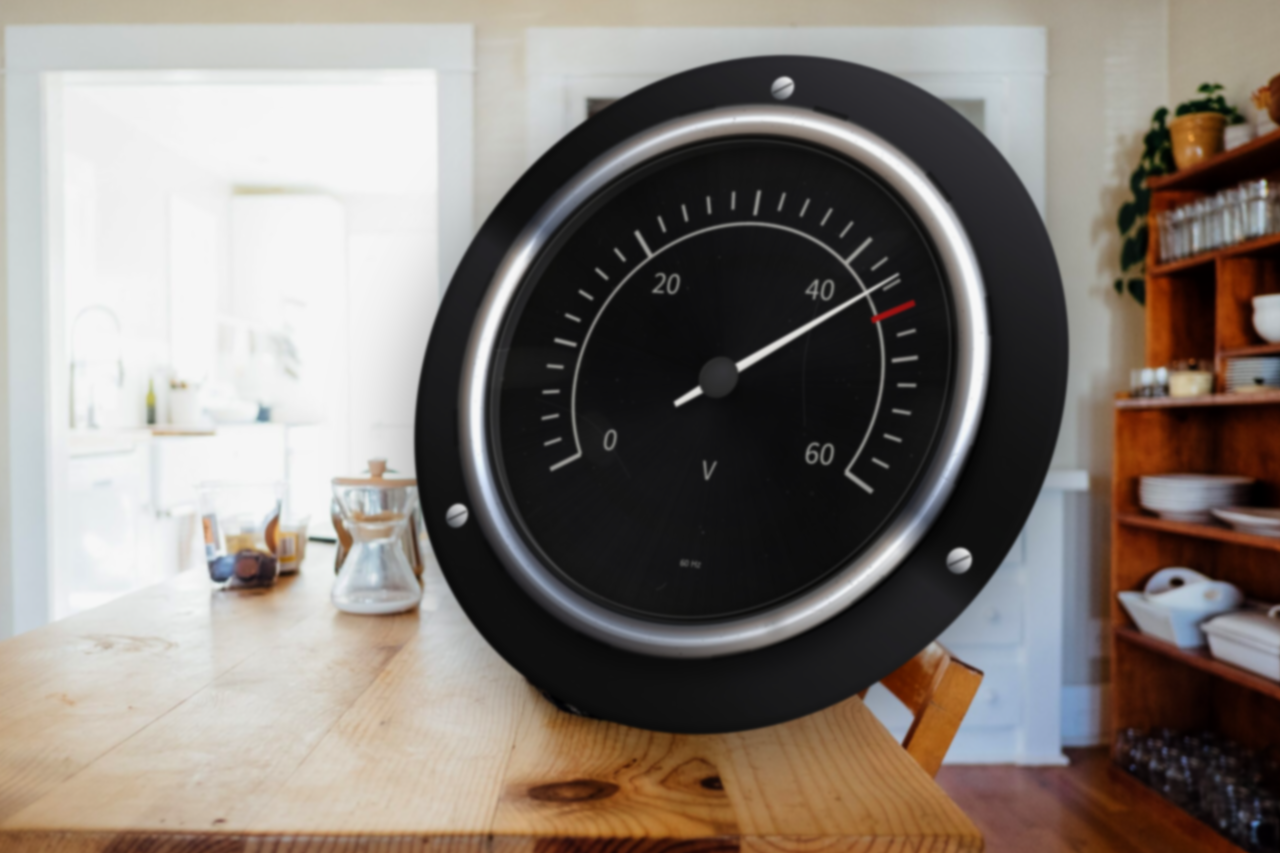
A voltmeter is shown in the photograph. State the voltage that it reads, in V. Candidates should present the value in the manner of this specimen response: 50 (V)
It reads 44 (V)
